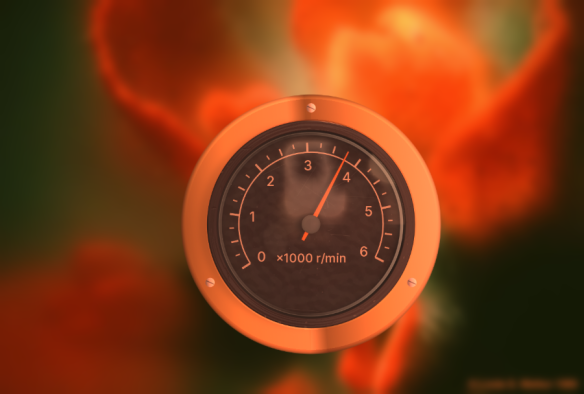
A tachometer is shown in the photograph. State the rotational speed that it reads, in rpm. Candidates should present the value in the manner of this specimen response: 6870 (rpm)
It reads 3750 (rpm)
